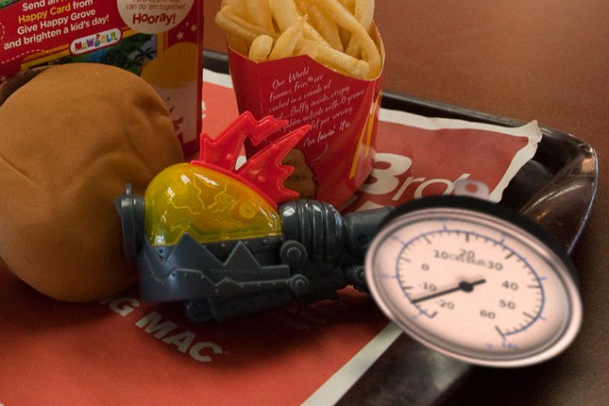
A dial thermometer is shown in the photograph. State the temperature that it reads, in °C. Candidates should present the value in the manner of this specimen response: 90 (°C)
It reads -14 (°C)
